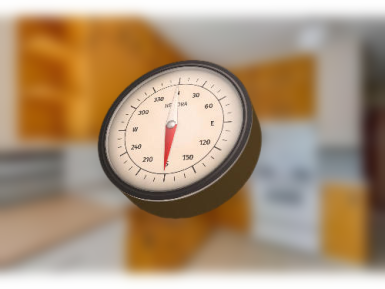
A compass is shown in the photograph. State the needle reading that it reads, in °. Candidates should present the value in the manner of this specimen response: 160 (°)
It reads 180 (°)
